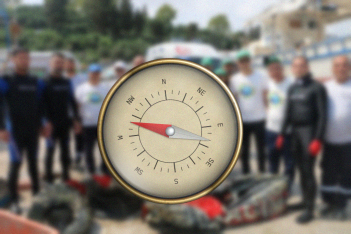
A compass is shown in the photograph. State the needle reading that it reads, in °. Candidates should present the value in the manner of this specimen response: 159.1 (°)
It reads 290 (°)
